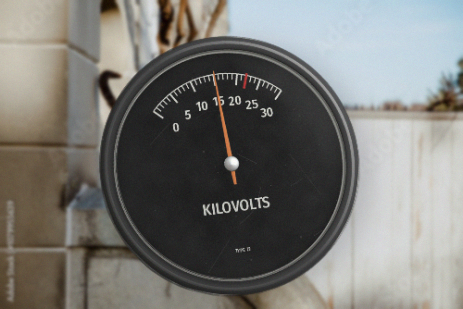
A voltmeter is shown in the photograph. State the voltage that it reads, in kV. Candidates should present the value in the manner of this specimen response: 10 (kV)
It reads 15 (kV)
